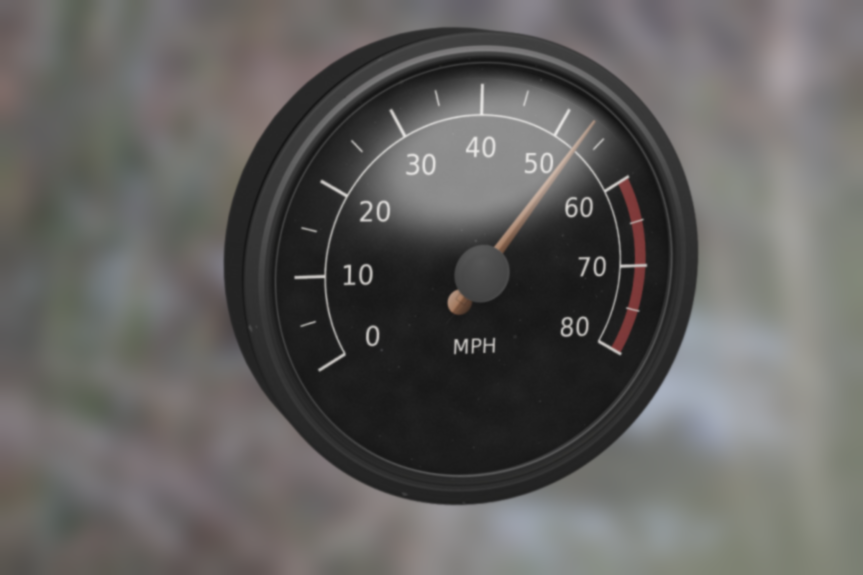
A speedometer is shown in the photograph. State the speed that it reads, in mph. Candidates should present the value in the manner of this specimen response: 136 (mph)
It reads 52.5 (mph)
